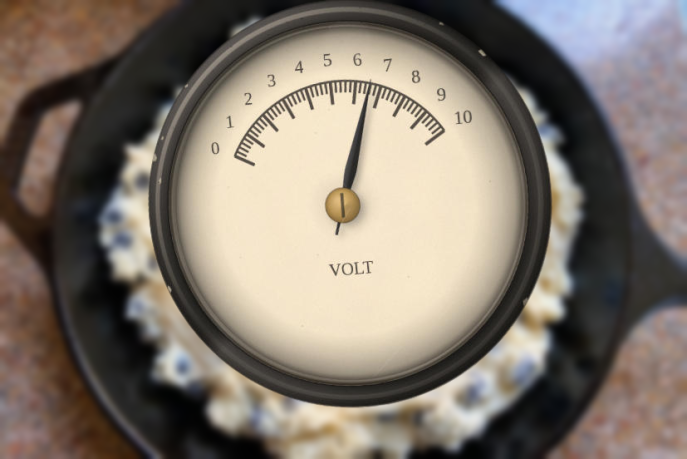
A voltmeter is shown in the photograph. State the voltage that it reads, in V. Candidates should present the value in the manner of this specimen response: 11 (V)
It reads 6.6 (V)
